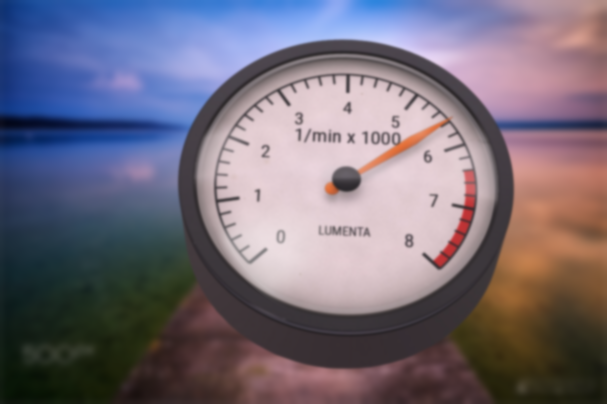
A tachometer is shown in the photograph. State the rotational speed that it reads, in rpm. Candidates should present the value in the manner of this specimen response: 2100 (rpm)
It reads 5600 (rpm)
